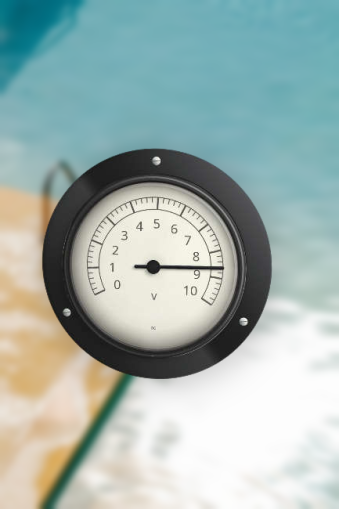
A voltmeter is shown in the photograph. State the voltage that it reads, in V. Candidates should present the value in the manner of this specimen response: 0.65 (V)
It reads 8.6 (V)
